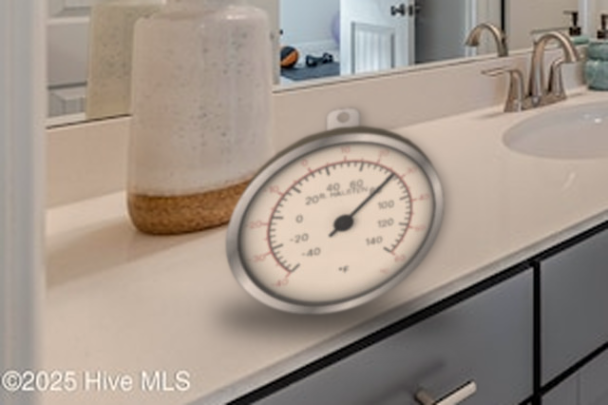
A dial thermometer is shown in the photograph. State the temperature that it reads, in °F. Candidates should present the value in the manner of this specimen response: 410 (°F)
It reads 80 (°F)
